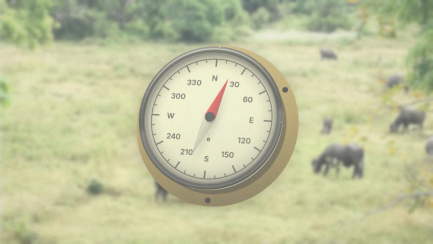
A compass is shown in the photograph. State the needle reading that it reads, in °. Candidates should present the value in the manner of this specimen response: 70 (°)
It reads 20 (°)
